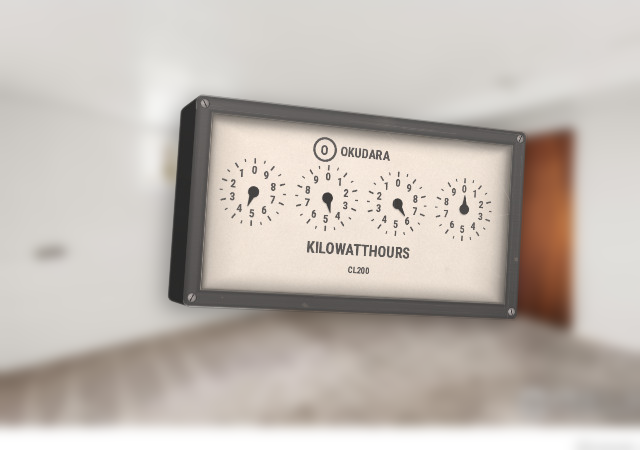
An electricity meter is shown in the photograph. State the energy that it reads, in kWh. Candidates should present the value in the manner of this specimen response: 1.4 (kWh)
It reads 4460 (kWh)
